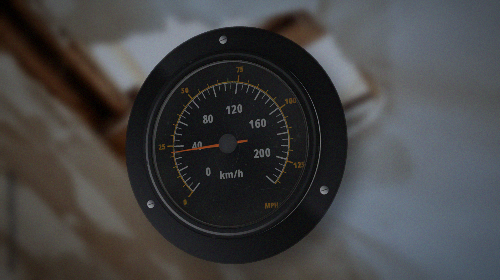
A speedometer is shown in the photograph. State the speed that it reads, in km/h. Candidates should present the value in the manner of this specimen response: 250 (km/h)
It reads 35 (km/h)
